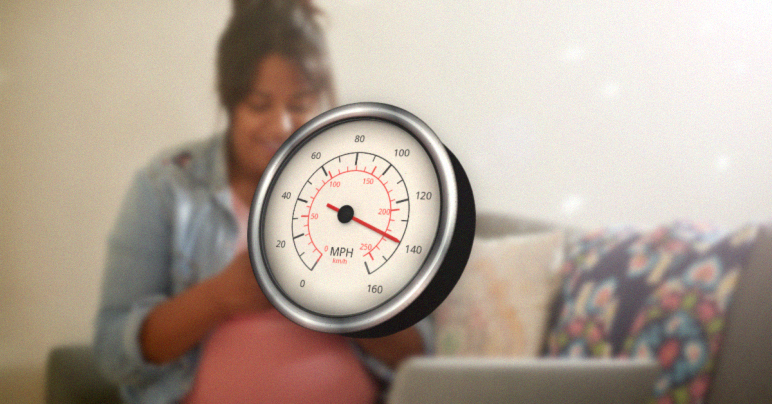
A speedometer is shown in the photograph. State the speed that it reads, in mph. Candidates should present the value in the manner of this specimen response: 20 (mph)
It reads 140 (mph)
